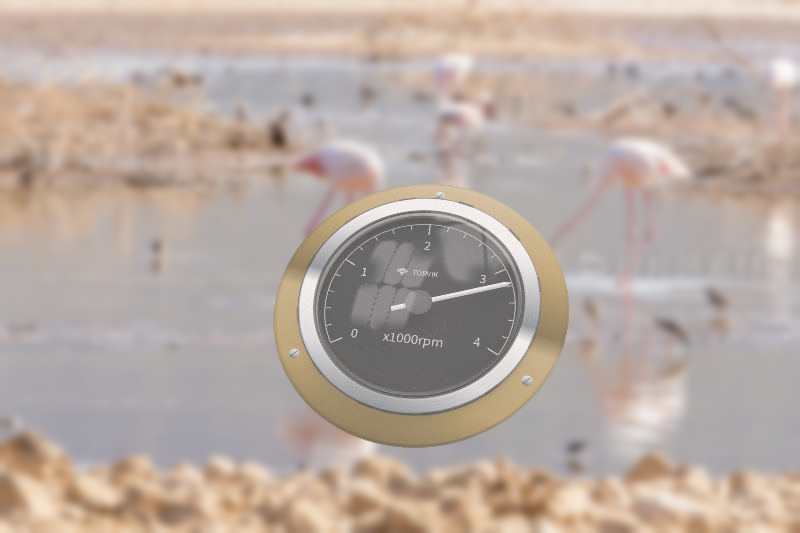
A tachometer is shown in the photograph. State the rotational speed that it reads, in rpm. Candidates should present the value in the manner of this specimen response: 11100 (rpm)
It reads 3200 (rpm)
